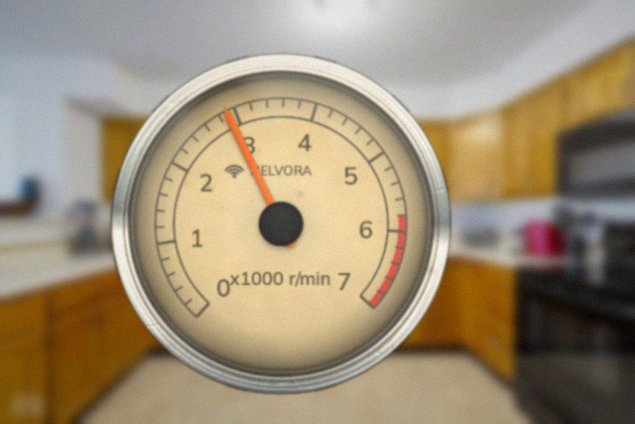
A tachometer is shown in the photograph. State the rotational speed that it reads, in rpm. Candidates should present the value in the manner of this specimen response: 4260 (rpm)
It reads 2900 (rpm)
